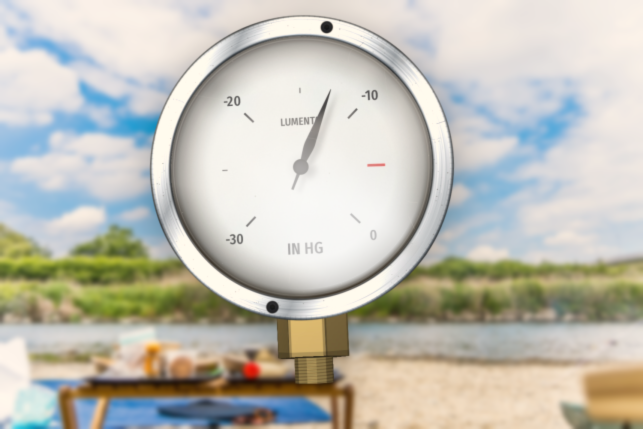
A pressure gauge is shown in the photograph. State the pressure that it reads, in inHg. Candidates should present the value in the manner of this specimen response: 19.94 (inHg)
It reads -12.5 (inHg)
